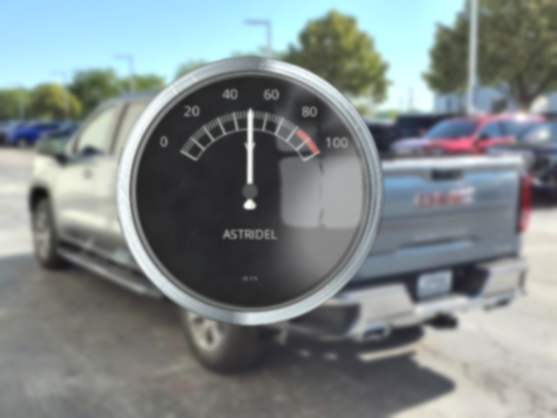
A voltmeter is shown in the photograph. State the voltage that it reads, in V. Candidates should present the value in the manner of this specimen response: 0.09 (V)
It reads 50 (V)
